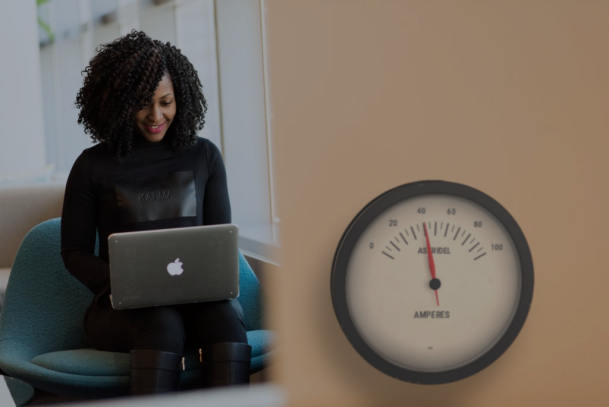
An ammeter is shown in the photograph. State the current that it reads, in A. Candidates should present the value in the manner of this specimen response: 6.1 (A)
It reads 40 (A)
